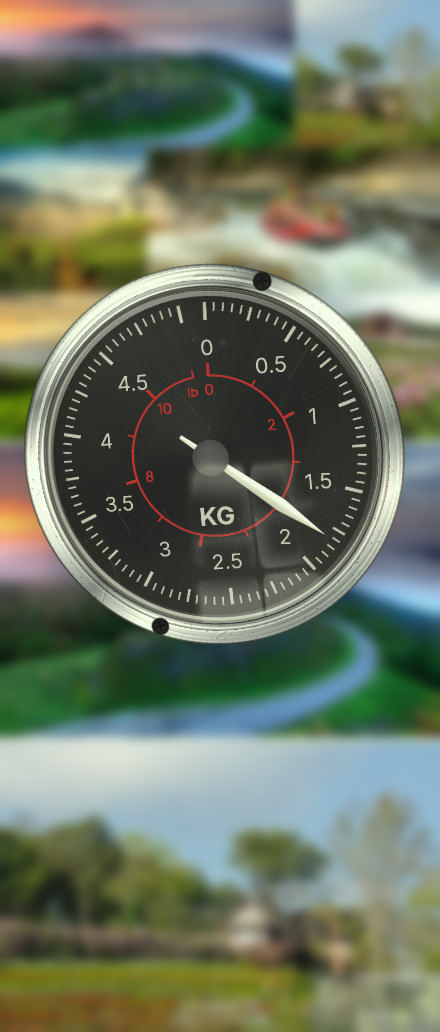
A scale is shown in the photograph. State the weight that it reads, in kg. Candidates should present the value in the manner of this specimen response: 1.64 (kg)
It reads 1.8 (kg)
